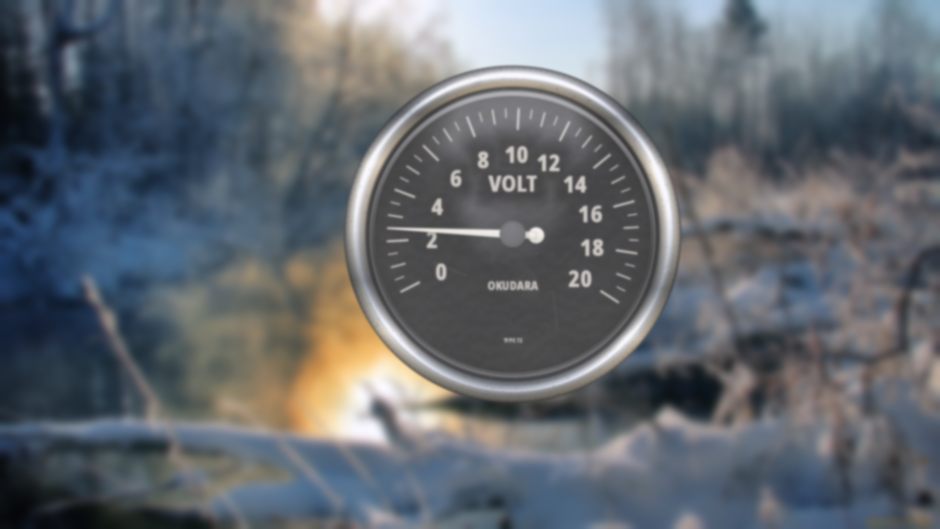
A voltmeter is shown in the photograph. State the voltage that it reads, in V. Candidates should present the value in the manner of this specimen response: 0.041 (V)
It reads 2.5 (V)
